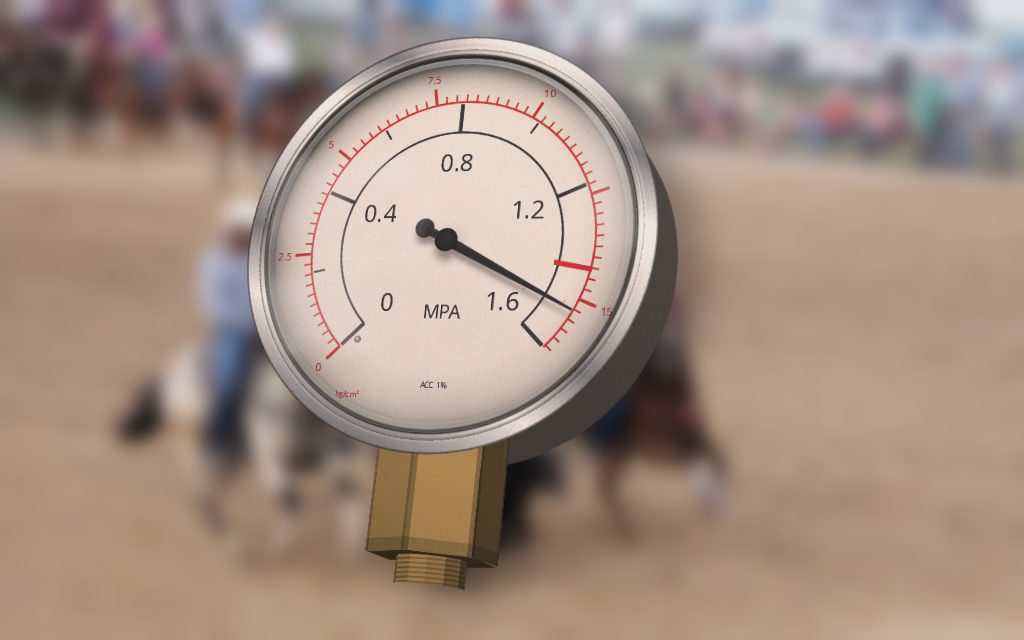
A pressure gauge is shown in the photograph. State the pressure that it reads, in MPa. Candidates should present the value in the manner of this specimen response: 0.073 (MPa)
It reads 1.5 (MPa)
